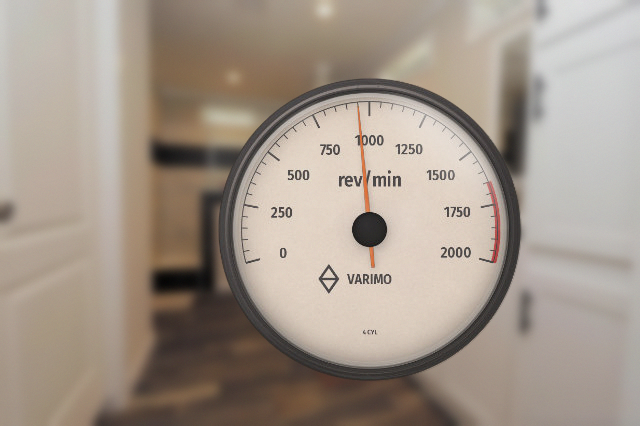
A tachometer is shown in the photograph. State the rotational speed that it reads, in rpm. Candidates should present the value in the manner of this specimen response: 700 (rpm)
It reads 950 (rpm)
